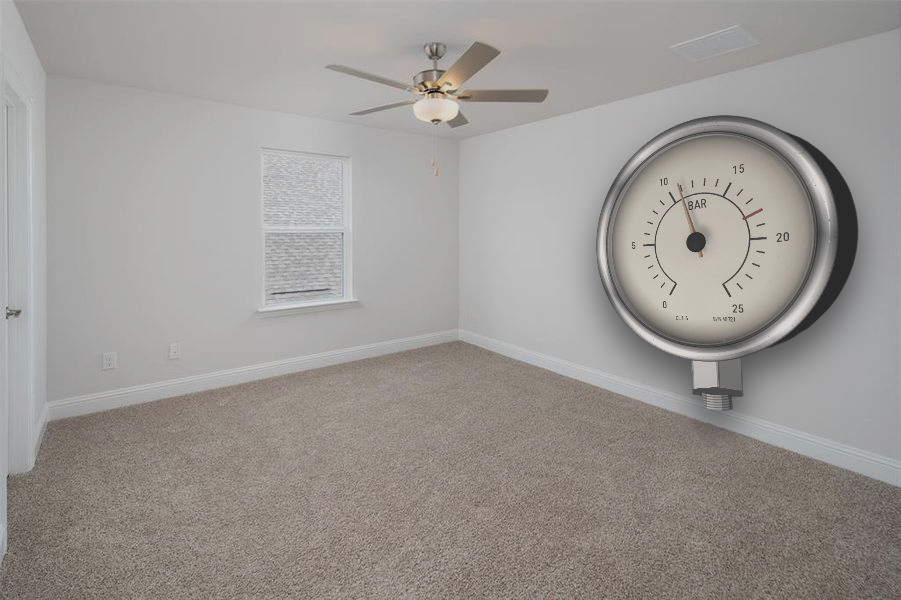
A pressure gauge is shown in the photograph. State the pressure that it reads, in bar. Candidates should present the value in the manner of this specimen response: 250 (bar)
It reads 11 (bar)
